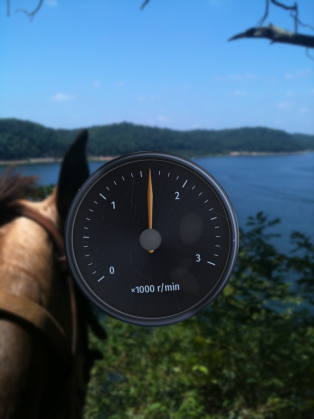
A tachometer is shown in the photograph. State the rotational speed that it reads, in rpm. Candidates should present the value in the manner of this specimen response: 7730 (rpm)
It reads 1600 (rpm)
